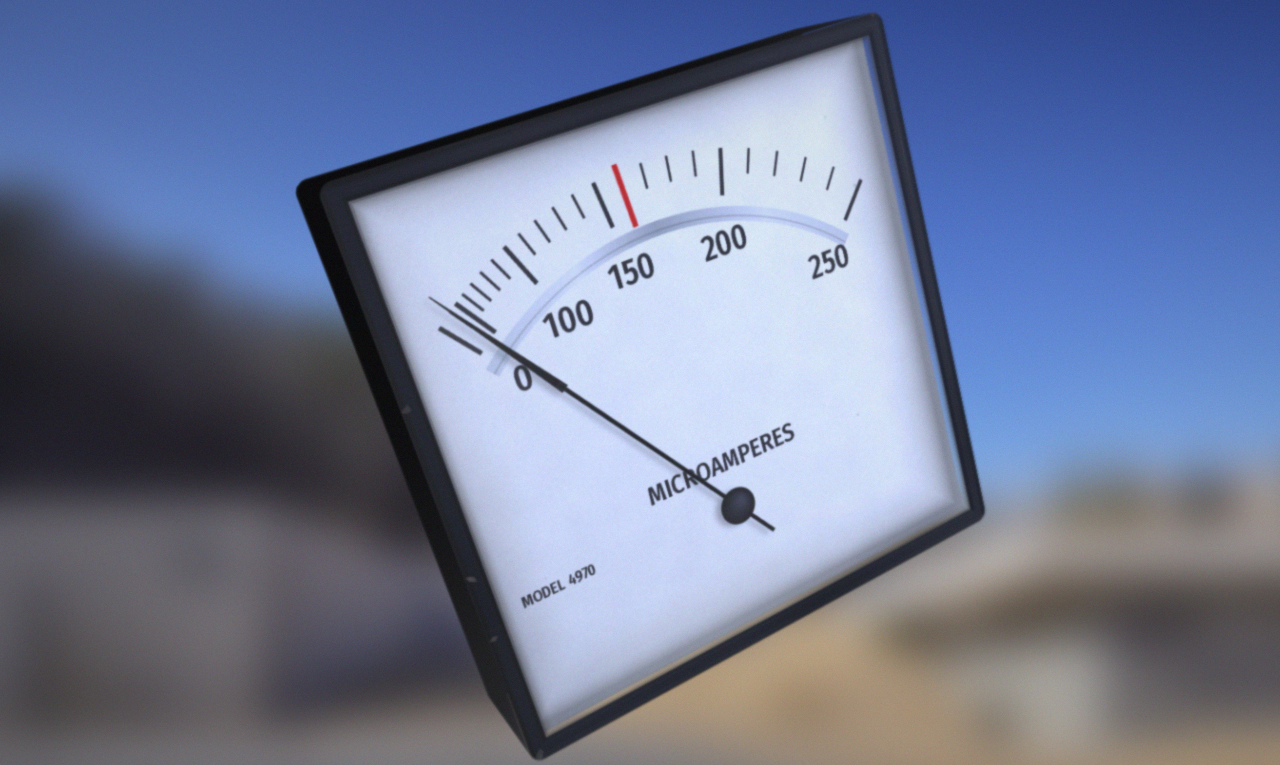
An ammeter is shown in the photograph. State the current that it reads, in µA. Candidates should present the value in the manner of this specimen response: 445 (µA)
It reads 40 (µA)
